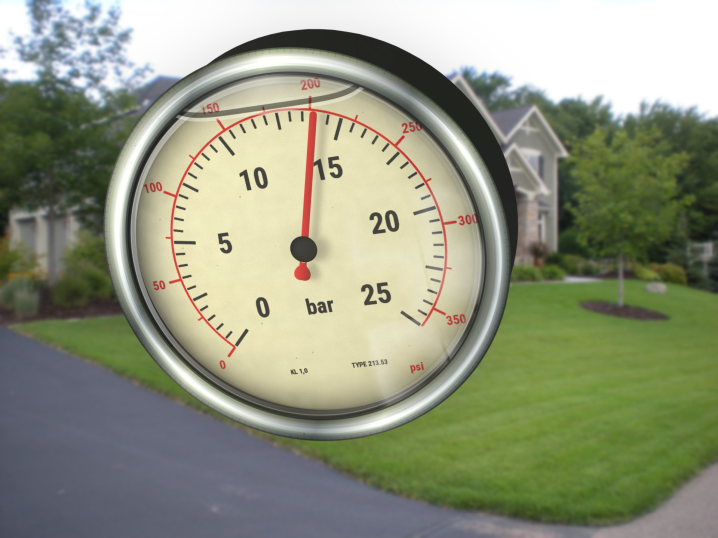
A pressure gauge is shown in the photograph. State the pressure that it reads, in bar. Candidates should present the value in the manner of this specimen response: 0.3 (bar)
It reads 14 (bar)
